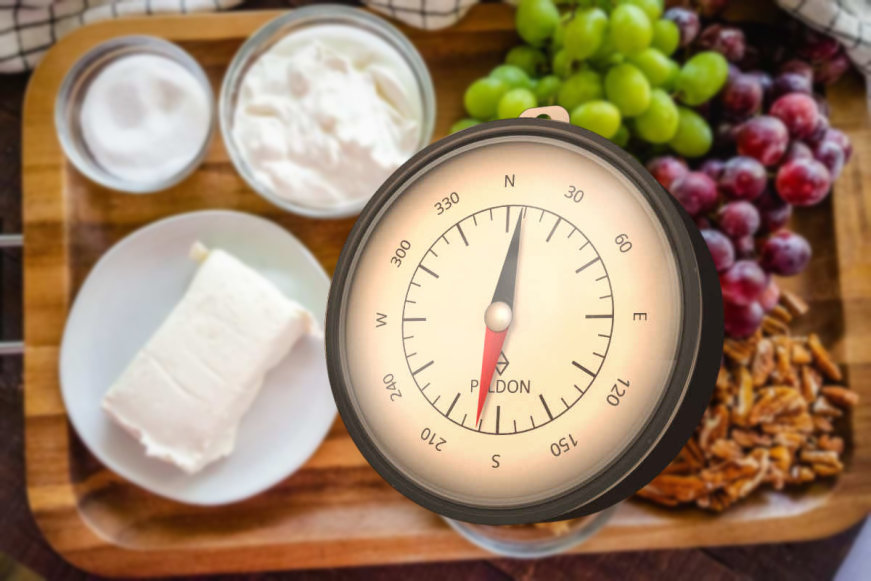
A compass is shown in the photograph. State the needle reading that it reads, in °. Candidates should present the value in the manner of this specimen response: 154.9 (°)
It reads 190 (°)
